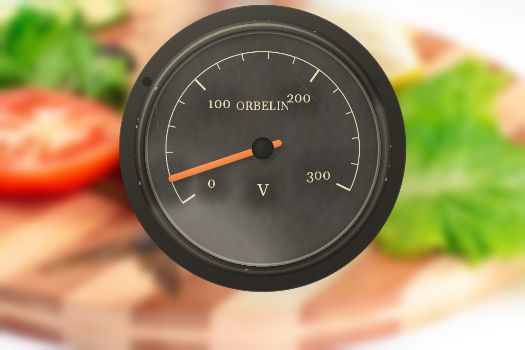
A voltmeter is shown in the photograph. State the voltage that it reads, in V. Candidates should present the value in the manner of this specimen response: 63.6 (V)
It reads 20 (V)
